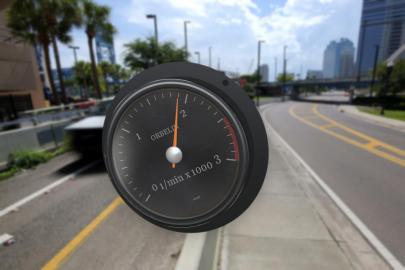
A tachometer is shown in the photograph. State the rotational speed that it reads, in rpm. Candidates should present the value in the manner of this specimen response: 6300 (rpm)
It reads 1900 (rpm)
